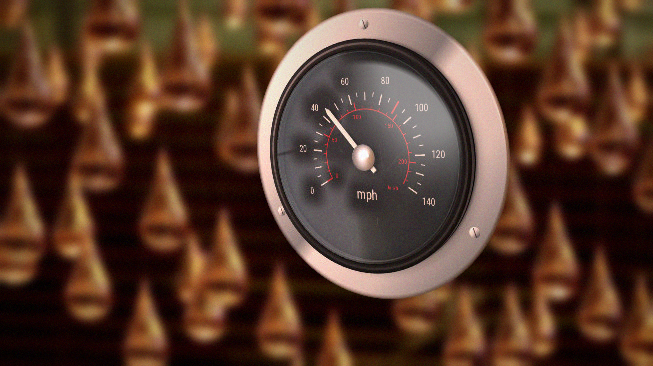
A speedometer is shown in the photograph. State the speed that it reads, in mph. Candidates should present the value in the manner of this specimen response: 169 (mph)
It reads 45 (mph)
